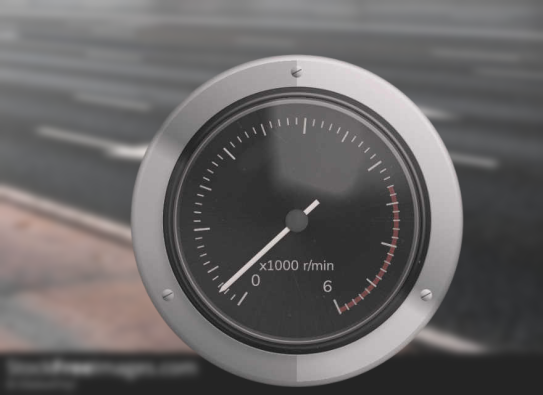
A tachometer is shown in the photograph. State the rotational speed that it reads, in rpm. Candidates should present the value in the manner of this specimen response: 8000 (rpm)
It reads 250 (rpm)
